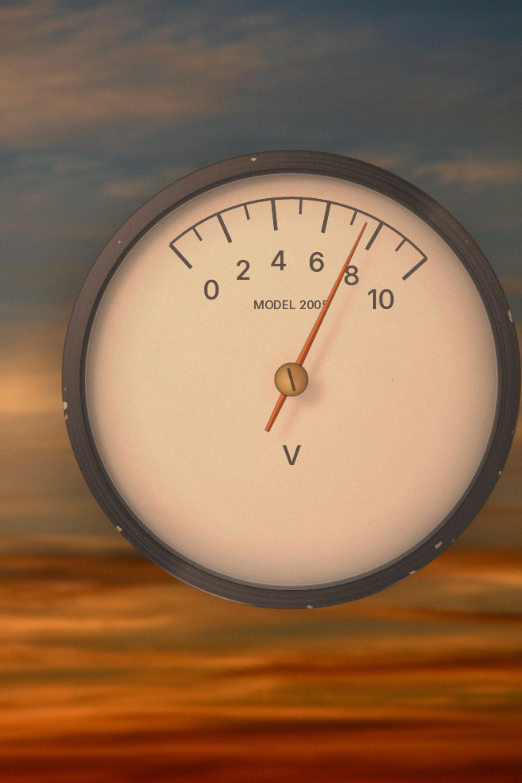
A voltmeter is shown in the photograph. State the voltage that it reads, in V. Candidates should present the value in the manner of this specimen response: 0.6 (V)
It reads 7.5 (V)
